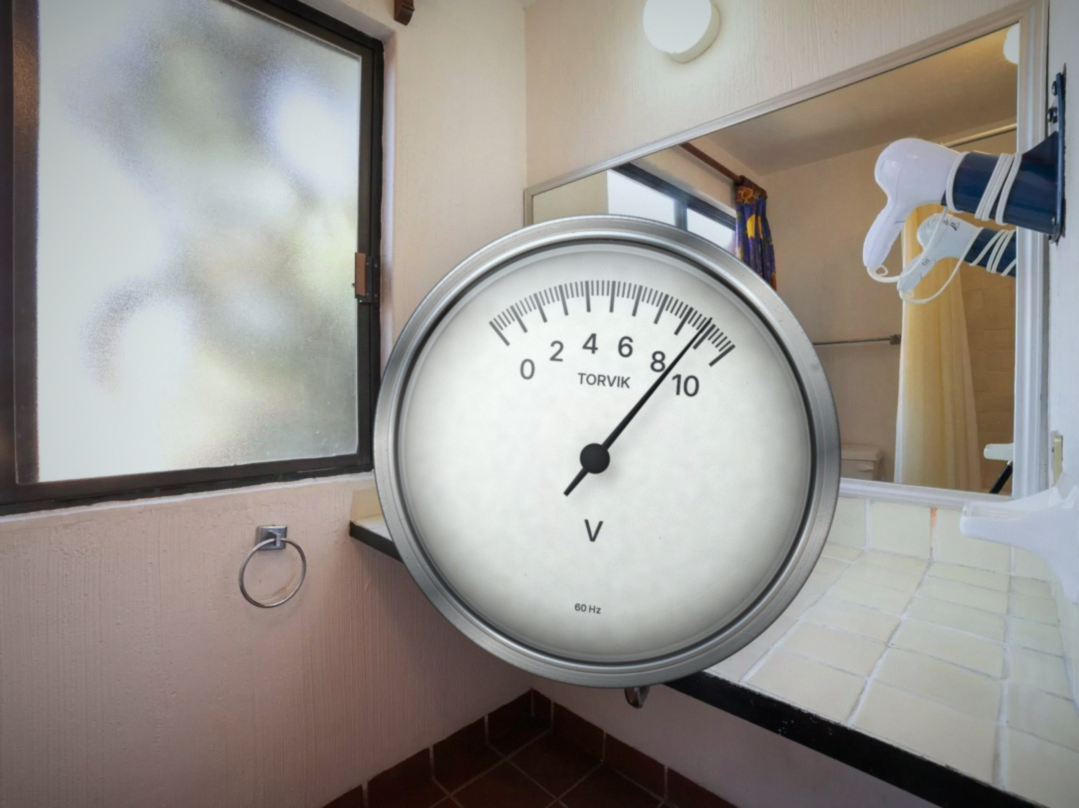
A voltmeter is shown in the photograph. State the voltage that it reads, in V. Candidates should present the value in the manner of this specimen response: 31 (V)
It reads 8.8 (V)
